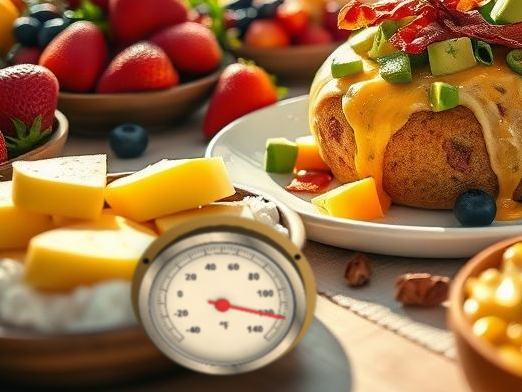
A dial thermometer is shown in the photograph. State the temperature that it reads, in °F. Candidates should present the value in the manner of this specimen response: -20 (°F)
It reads 120 (°F)
